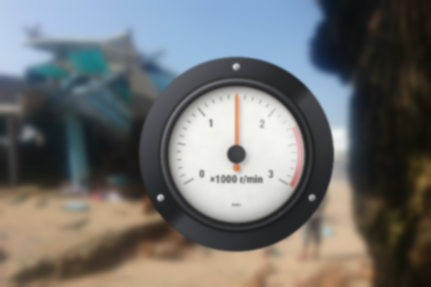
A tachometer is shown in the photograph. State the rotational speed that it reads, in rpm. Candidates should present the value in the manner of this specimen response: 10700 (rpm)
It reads 1500 (rpm)
